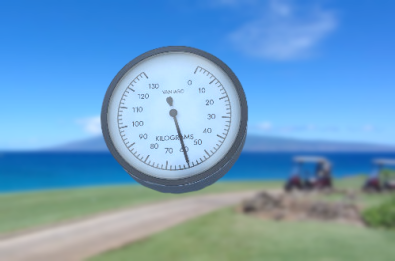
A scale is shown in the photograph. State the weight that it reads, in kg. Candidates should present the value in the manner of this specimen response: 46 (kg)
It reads 60 (kg)
